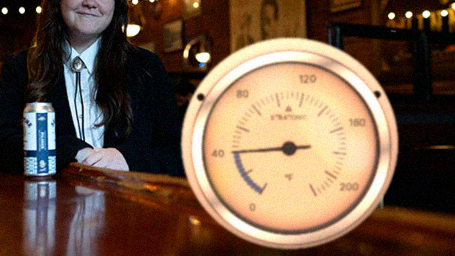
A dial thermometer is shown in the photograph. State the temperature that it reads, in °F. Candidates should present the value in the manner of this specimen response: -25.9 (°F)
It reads 40 (°F)
